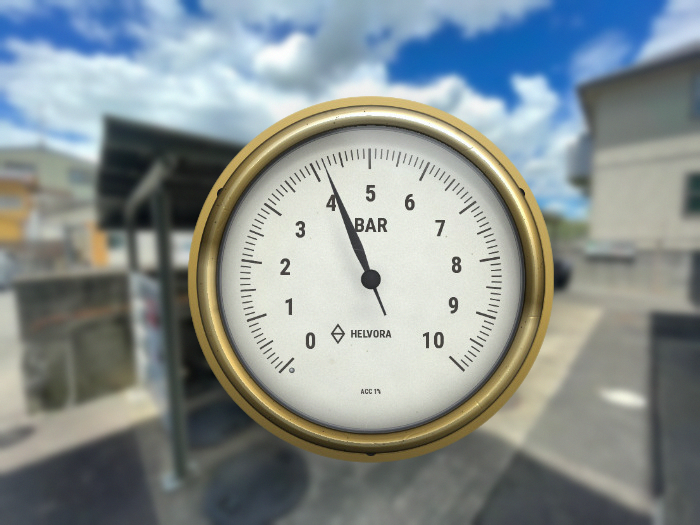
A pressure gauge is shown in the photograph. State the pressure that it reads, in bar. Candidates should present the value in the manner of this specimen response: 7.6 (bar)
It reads 4.2 (bar)
